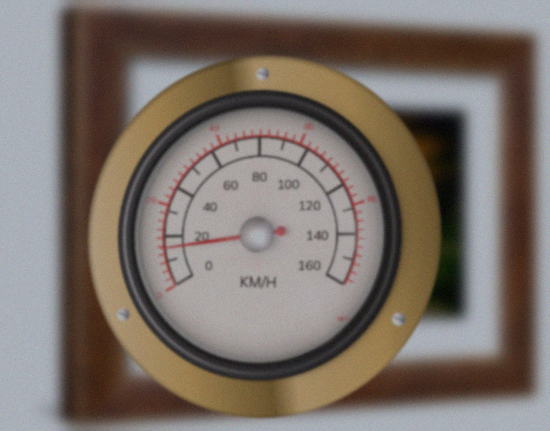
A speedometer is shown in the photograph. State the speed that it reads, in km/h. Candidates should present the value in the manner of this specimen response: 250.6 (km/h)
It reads 15 (km/h)
